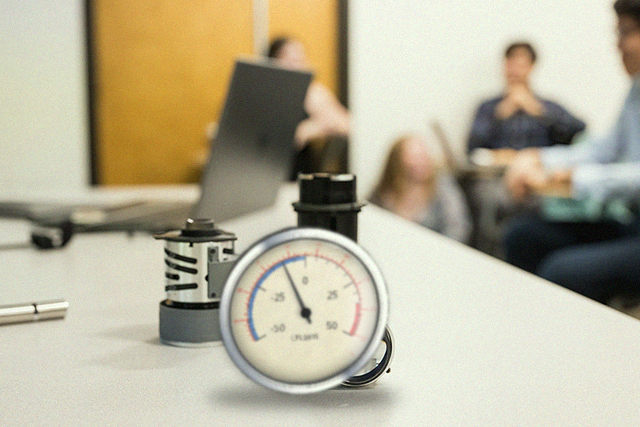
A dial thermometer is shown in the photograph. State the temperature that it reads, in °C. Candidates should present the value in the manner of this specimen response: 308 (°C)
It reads -10 (°C)
